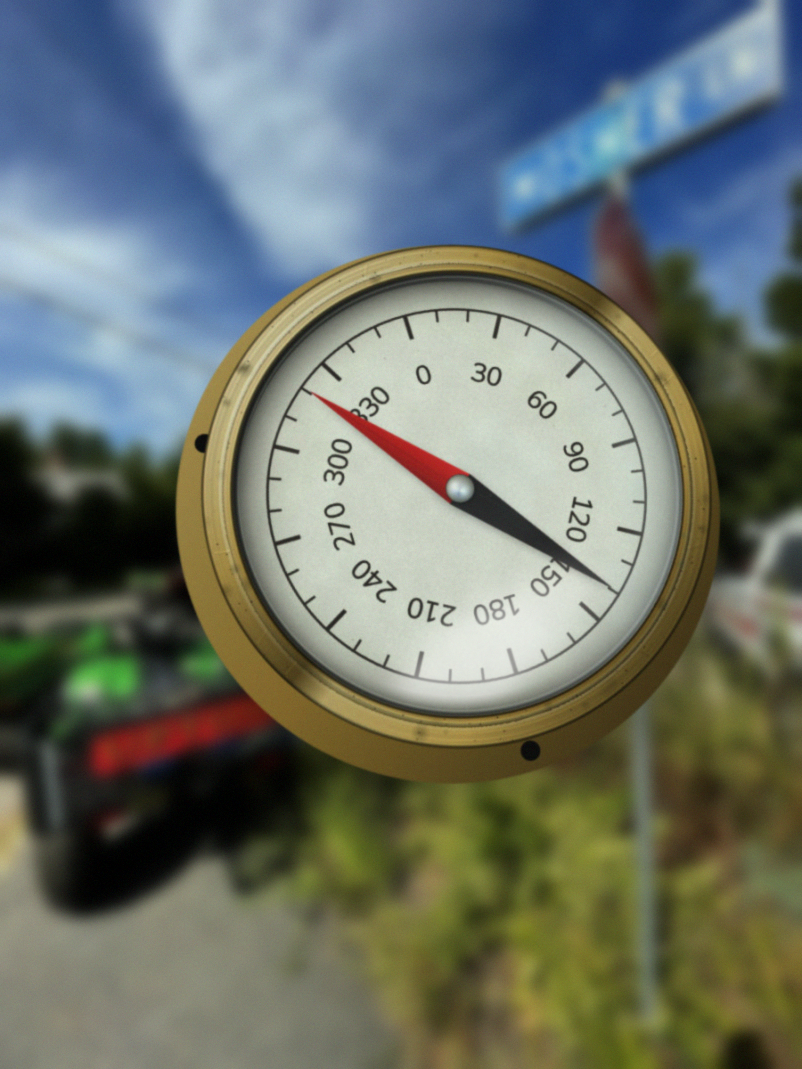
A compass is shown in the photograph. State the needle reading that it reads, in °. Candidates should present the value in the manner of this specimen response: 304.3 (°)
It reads 320 (°)
